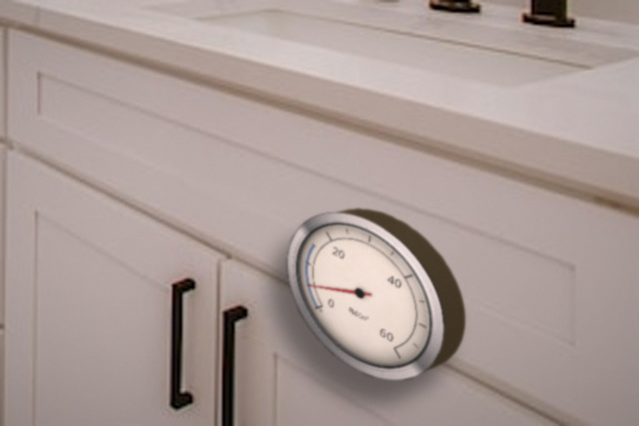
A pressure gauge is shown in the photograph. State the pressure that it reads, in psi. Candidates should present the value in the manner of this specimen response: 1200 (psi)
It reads 5 (psi)
